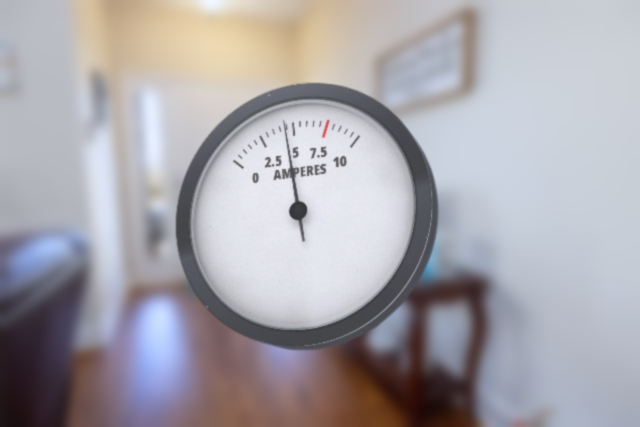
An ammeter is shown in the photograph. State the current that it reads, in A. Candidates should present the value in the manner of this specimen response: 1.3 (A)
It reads 4.5 (A)
